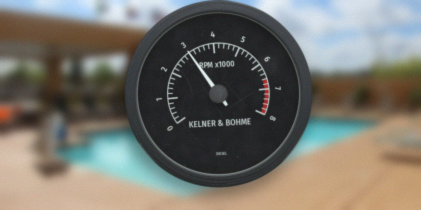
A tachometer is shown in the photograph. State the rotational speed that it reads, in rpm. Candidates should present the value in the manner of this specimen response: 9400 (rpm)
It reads 3000 (rpm)
